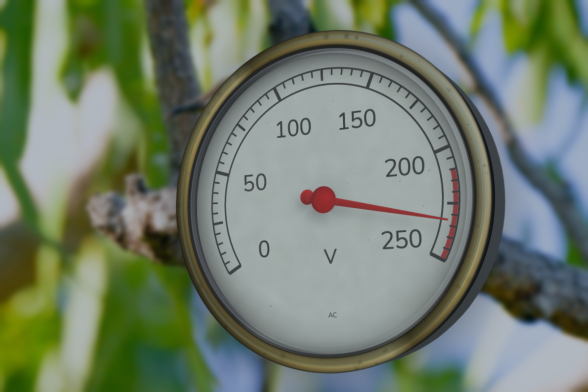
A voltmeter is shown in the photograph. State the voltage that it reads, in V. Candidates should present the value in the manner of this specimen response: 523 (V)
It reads 232.5 (V)
